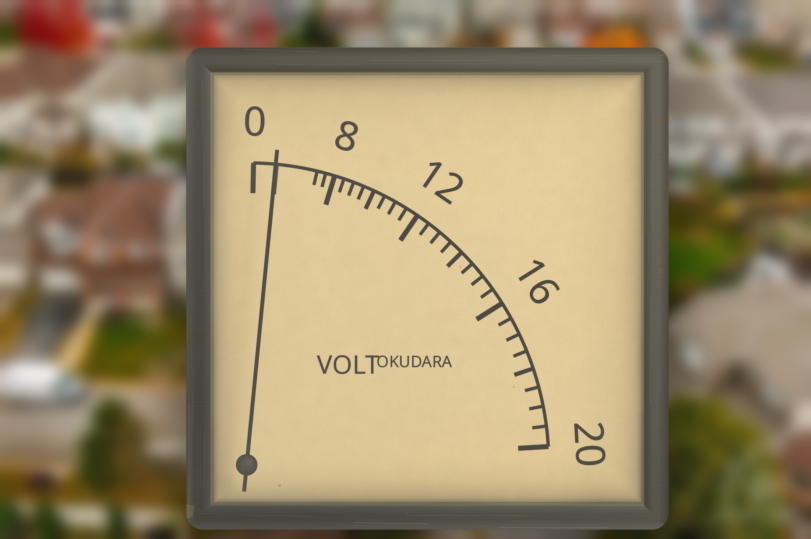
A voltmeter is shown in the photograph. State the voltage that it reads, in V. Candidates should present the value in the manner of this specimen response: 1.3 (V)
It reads 4 (V)
